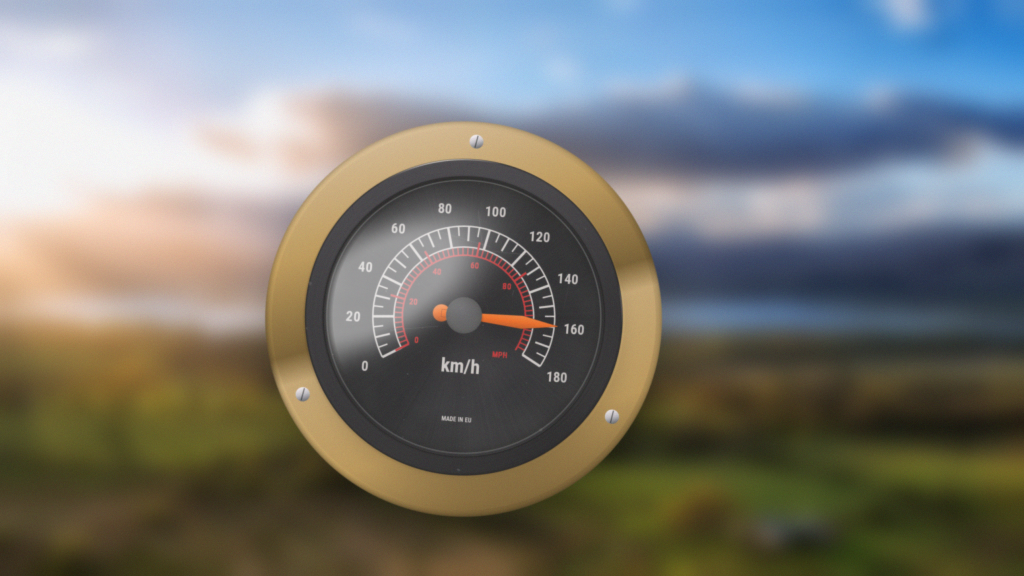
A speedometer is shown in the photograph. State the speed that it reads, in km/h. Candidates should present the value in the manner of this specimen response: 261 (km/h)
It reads 160 (km/h)
